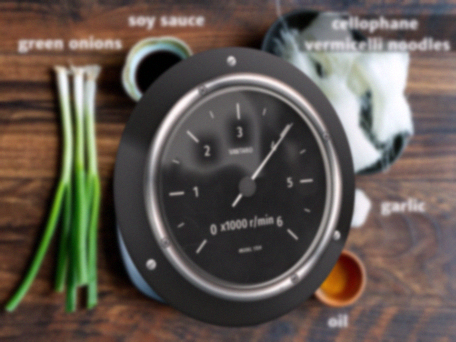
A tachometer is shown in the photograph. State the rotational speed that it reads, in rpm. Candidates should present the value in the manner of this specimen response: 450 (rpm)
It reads 4000 (rpm)
